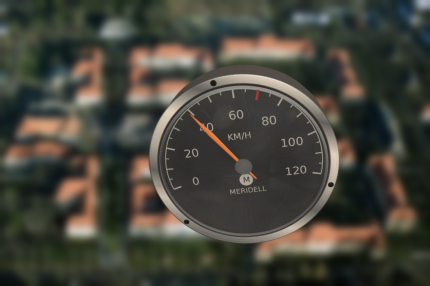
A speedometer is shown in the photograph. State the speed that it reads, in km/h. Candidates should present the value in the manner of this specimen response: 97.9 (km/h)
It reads 40 (km/h)
